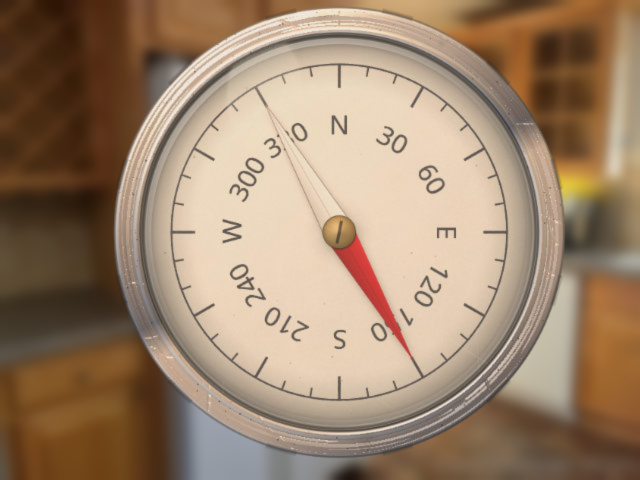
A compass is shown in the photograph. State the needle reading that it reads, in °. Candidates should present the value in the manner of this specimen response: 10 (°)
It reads 150 (°)
